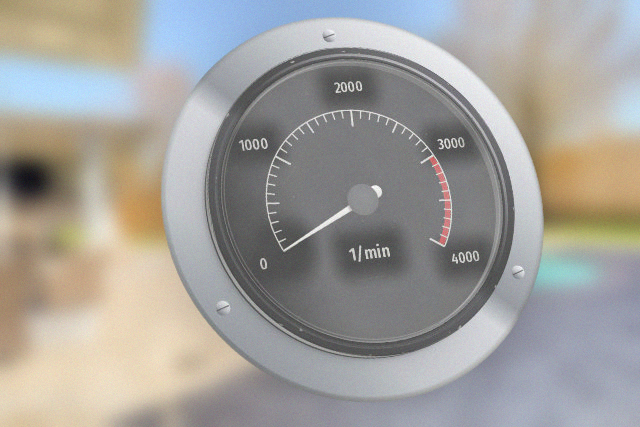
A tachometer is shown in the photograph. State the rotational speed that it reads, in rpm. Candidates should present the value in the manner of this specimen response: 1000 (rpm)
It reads 0 (rpm)
